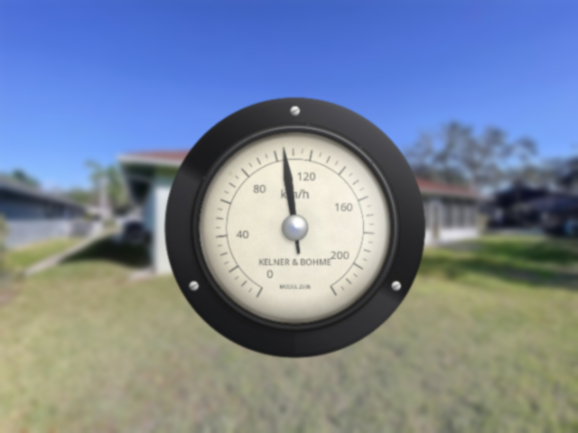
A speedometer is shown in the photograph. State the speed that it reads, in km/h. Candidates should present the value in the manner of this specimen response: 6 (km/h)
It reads 105 (km/h)
